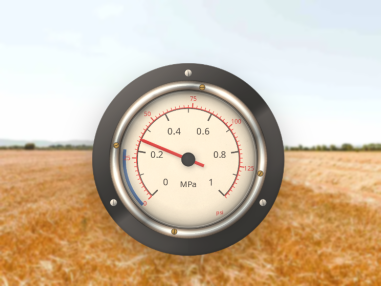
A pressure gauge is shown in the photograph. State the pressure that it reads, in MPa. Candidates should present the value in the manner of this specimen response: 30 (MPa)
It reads 0.25 (MPa)
